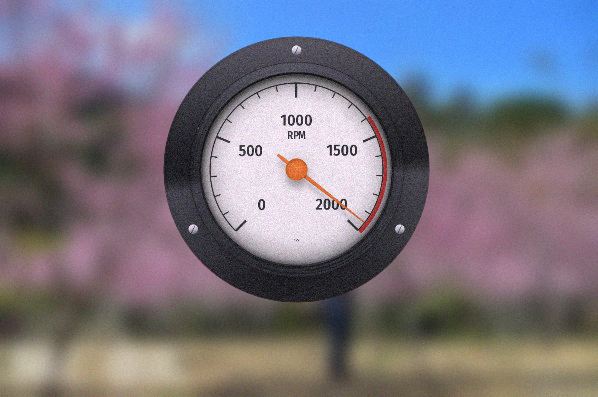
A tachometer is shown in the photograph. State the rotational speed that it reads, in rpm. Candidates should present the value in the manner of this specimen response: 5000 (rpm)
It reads 1950 (rpm)
